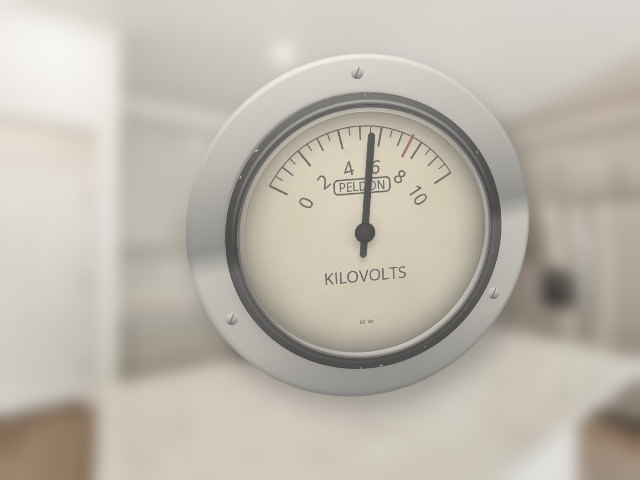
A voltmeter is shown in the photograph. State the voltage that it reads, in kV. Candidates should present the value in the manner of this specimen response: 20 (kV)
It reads 5.5 (kV)
